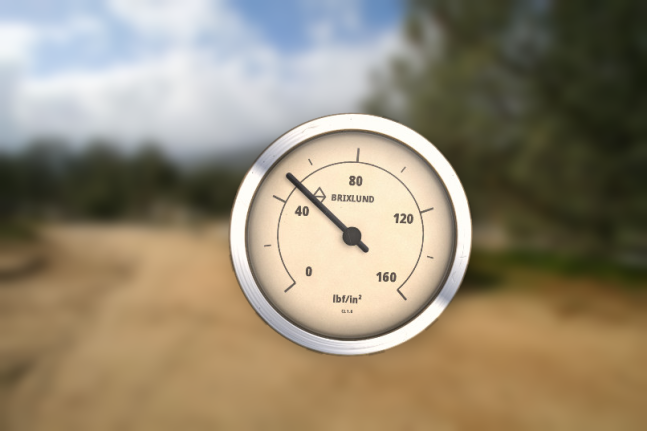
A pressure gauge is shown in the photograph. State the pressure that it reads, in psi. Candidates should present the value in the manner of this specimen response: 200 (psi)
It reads 50 (psi)
